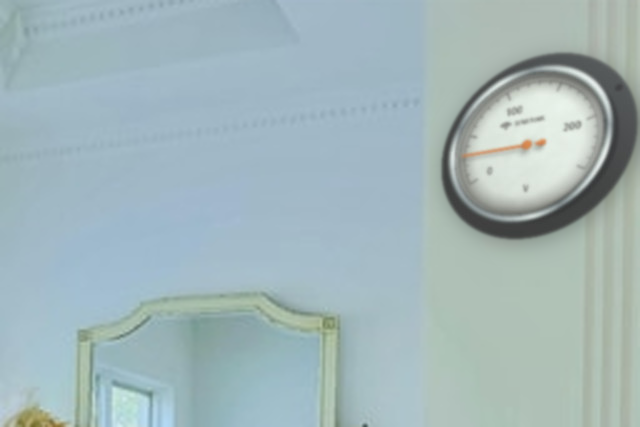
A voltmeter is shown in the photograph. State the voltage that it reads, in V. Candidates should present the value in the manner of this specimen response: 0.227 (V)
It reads 30 (V)
